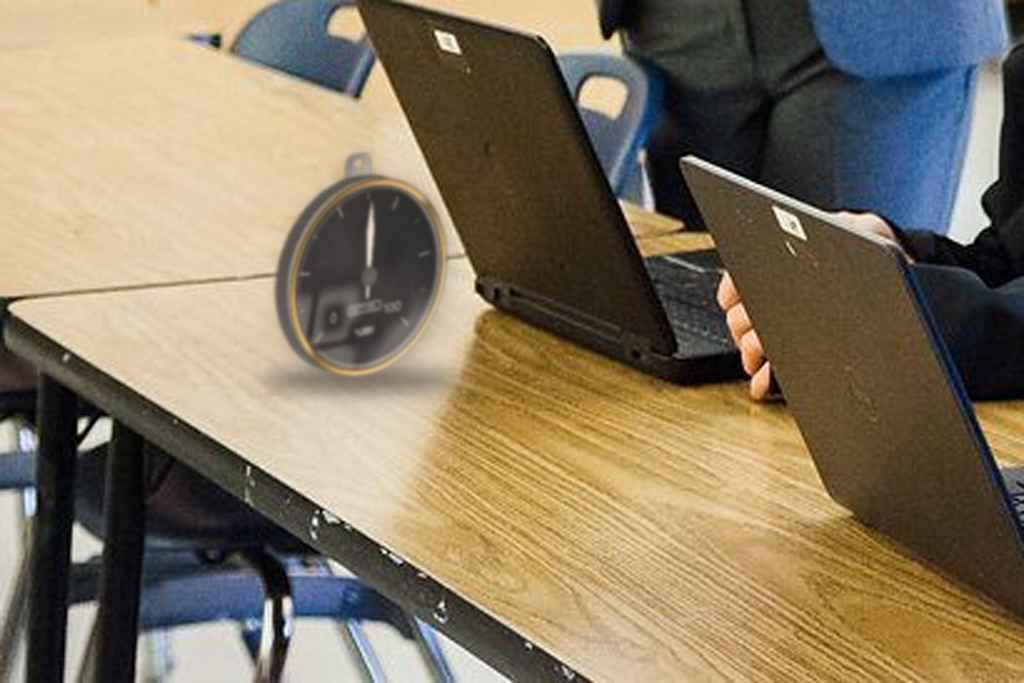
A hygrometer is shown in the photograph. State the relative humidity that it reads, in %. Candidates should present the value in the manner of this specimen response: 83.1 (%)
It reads 50 (%)
